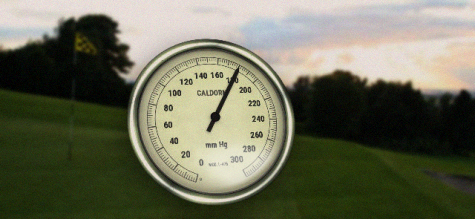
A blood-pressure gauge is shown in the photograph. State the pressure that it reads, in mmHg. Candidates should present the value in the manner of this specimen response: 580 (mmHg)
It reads 180 (mmHg)
